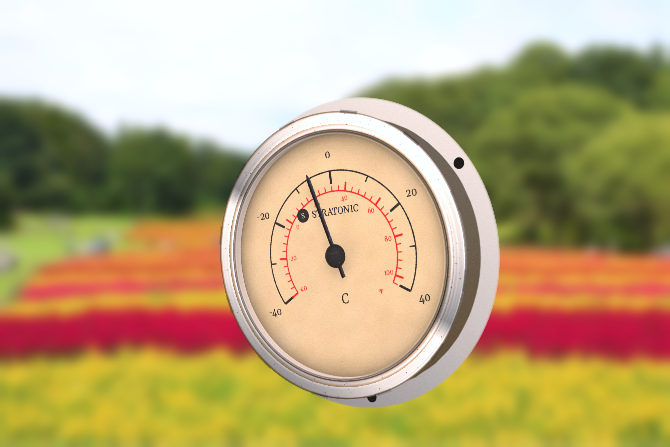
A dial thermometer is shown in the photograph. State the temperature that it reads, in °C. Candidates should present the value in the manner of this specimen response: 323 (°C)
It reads -5 (°C)
